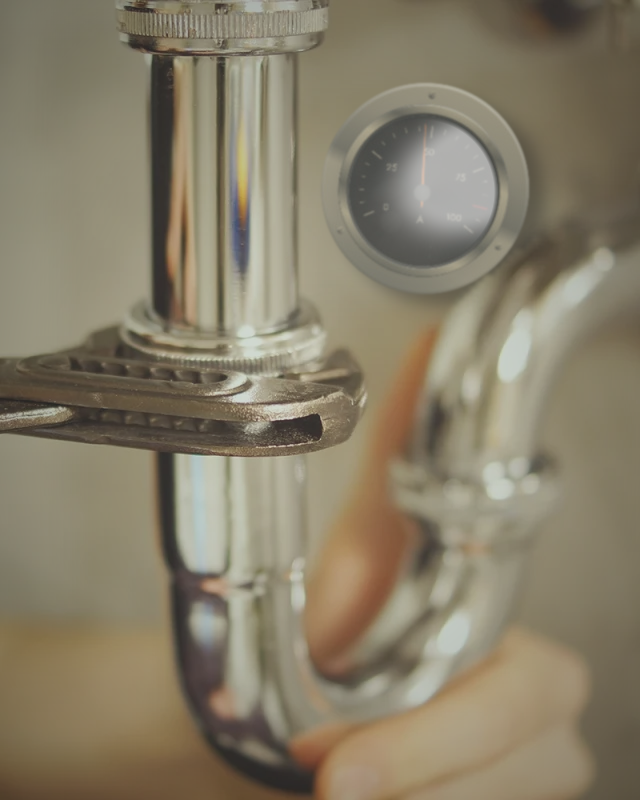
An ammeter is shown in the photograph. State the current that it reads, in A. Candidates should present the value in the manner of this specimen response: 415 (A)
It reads 47.5 (A)
